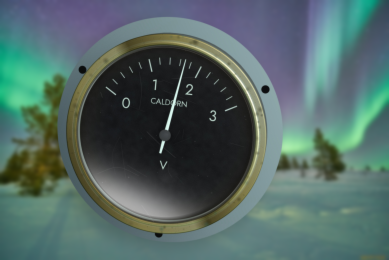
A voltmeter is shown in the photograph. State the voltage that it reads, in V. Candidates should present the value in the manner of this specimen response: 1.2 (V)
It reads 1.7 (V)
